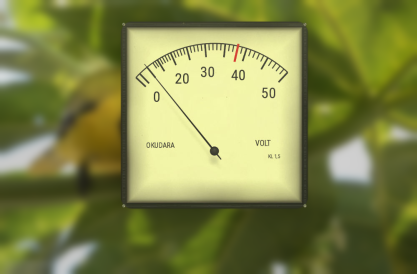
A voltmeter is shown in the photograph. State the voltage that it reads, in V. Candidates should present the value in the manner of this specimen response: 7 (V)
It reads 10 (V)
